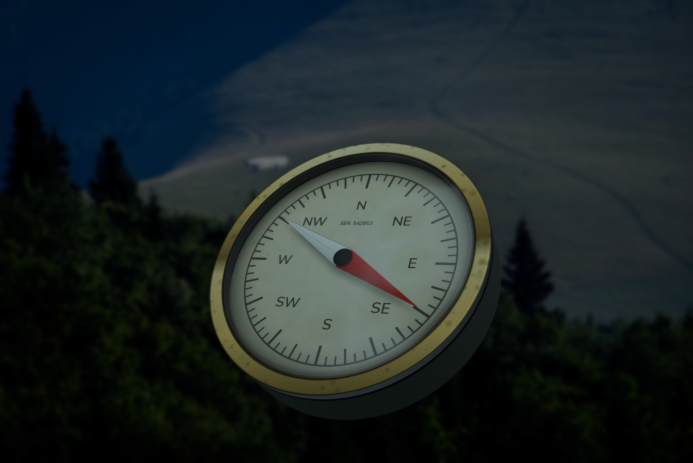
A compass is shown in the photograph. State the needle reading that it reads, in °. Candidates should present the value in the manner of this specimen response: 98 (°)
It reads 120 (°)
